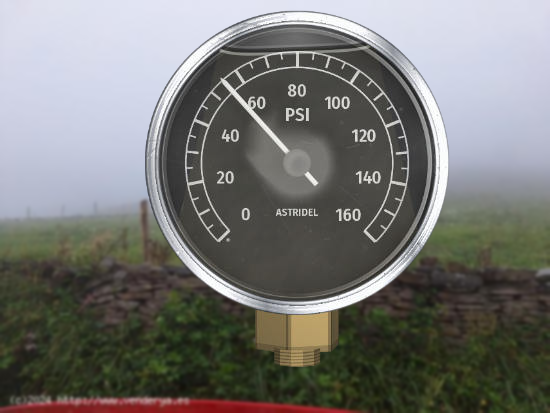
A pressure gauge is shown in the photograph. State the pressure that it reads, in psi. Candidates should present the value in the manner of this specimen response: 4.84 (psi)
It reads 55 (psi)
